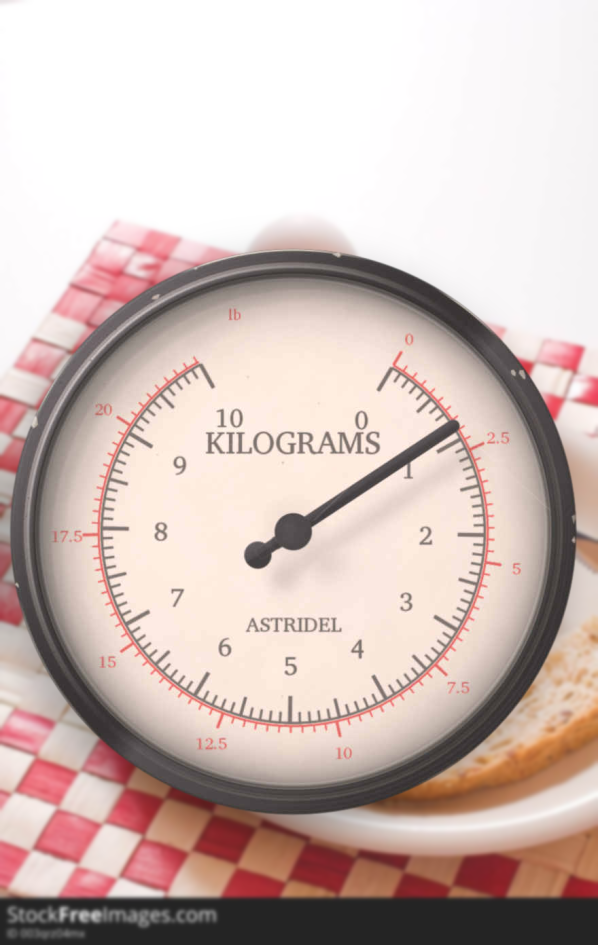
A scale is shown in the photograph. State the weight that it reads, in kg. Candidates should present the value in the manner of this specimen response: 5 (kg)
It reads 0.85 (kg)
